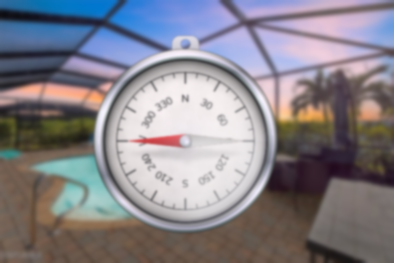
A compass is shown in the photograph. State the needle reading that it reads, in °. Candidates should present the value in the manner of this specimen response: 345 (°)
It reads 270 (°)
